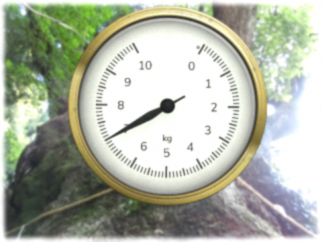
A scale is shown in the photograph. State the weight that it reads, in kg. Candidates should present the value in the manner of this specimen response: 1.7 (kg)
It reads 7 (kg)
